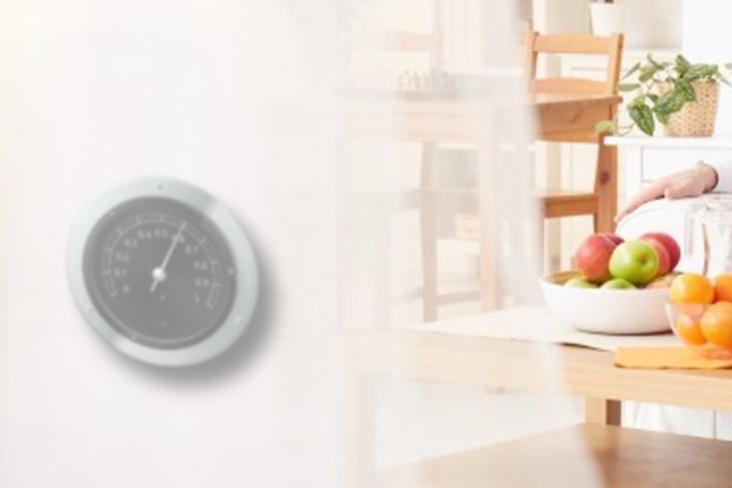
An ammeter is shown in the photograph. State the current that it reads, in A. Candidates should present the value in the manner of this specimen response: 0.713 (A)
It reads 0.6 (A)
